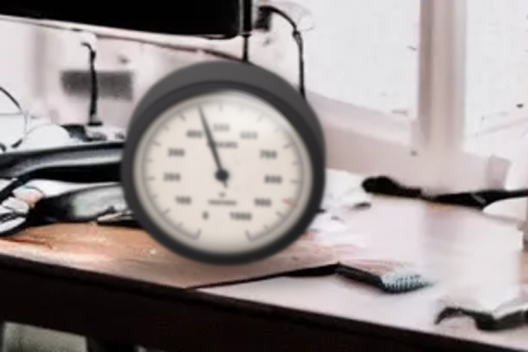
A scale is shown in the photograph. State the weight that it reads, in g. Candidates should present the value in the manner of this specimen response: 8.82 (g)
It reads 450 (g)
